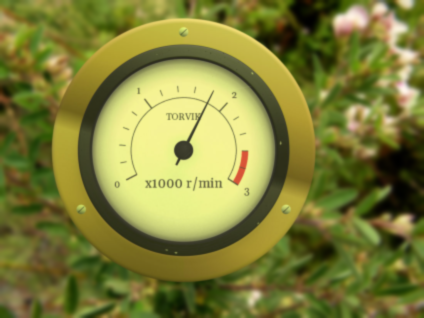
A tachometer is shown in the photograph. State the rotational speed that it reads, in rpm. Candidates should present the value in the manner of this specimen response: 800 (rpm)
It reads 1800 (rpm)
